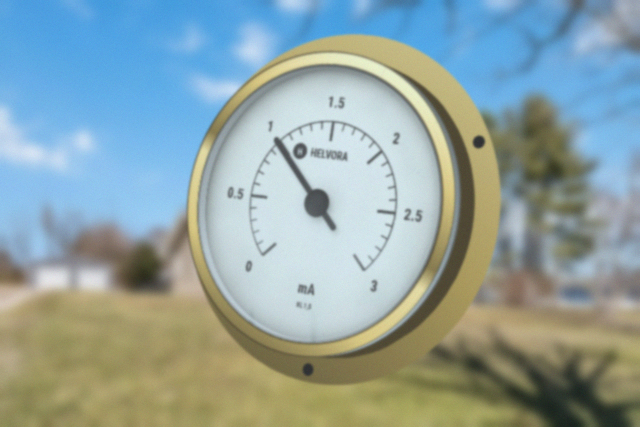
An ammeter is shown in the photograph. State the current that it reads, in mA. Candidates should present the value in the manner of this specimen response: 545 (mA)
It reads 1 (mA)
